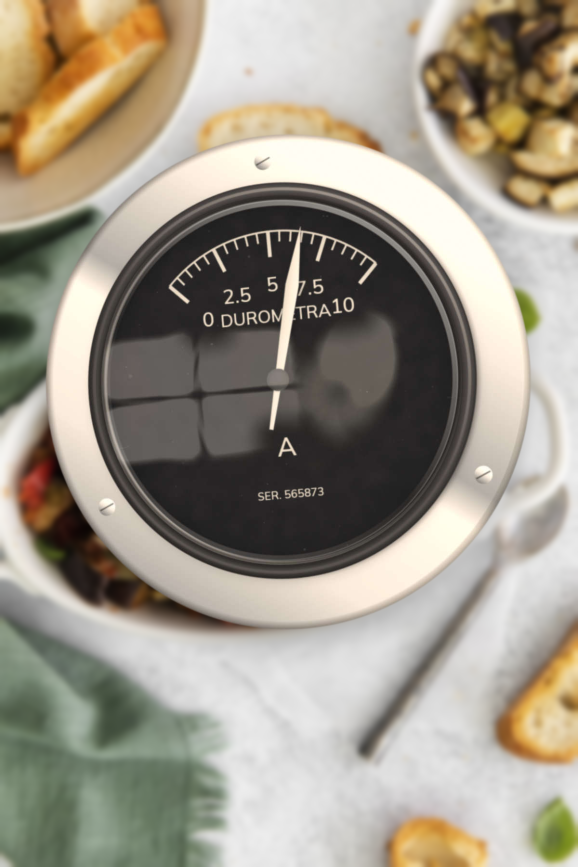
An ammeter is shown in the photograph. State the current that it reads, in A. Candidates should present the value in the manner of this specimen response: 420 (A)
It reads 6.5 (A)
